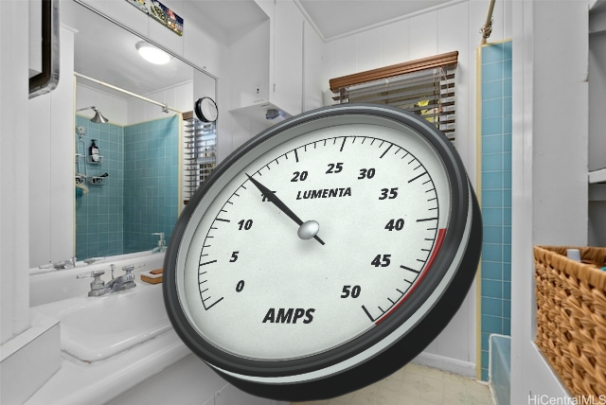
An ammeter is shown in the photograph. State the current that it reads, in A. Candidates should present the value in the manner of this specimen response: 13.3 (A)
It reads 15 (A)
